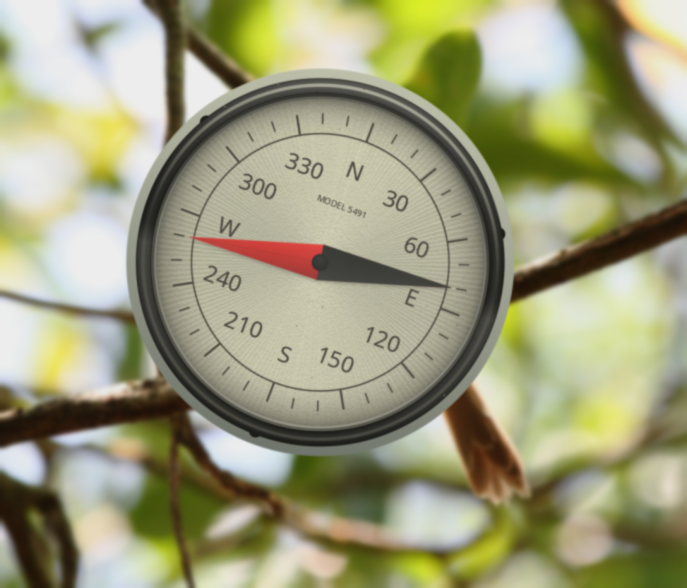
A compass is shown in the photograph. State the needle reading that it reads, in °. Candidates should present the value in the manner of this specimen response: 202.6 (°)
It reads 260 (°)
